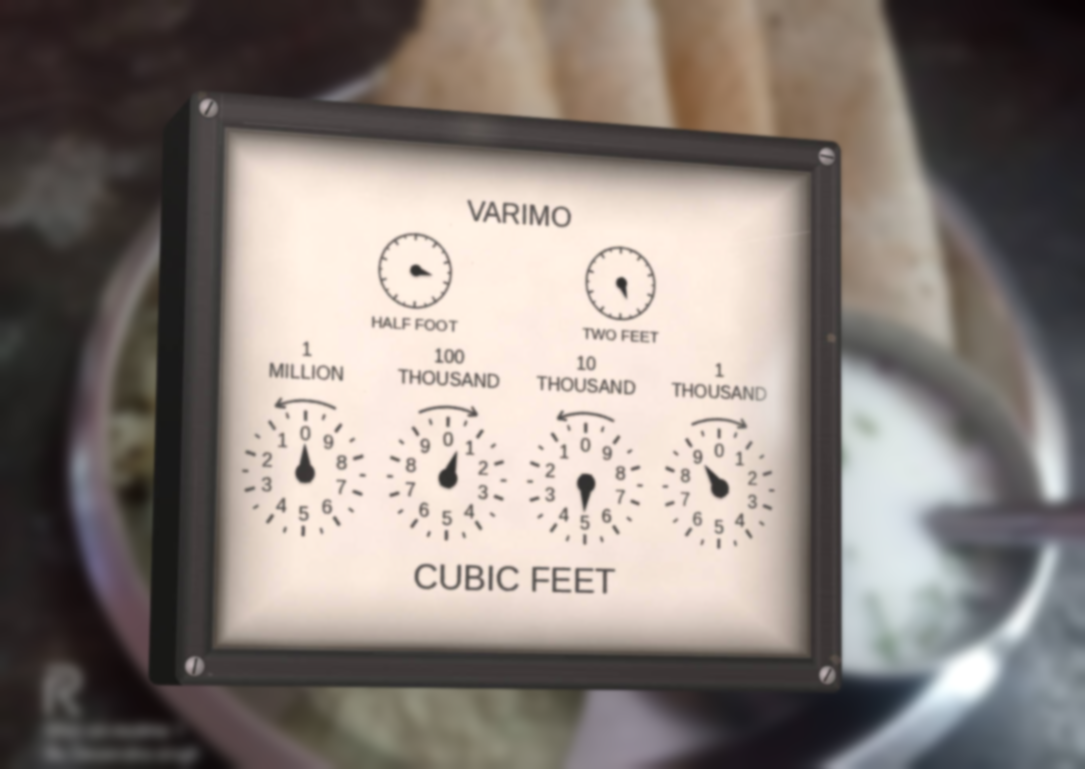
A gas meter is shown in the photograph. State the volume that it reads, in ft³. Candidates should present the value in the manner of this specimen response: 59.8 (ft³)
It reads 4900 (ft³)
